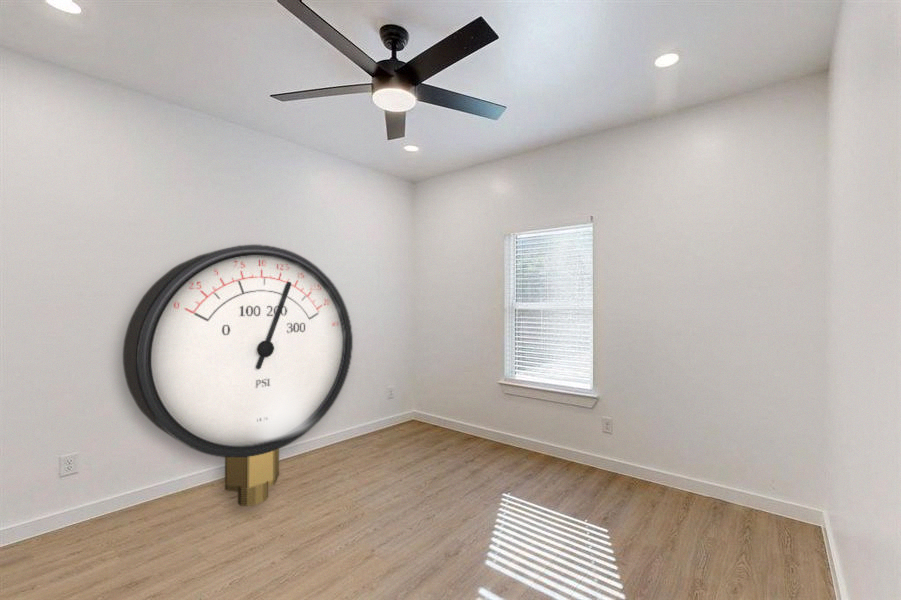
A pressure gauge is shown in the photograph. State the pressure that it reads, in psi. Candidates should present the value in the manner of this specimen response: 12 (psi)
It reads 200 (psi)
